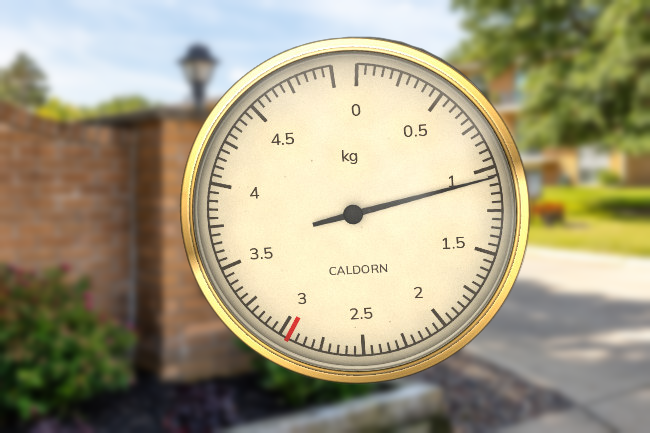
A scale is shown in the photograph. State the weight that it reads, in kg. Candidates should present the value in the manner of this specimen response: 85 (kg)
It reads 1.05 (kg)
